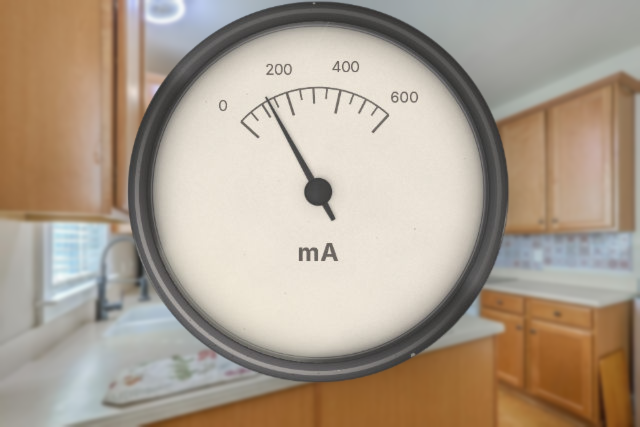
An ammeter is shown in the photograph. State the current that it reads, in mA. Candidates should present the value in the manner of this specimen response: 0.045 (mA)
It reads 125 (mA)
